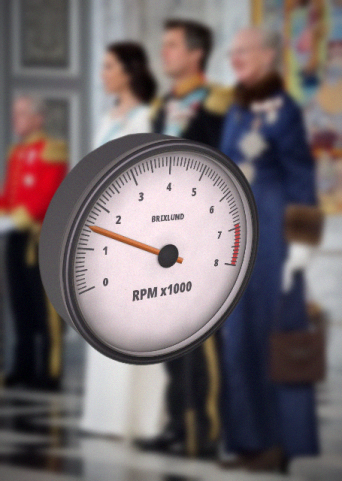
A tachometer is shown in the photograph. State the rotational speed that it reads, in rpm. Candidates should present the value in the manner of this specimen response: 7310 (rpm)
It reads 1500 (rpm)
